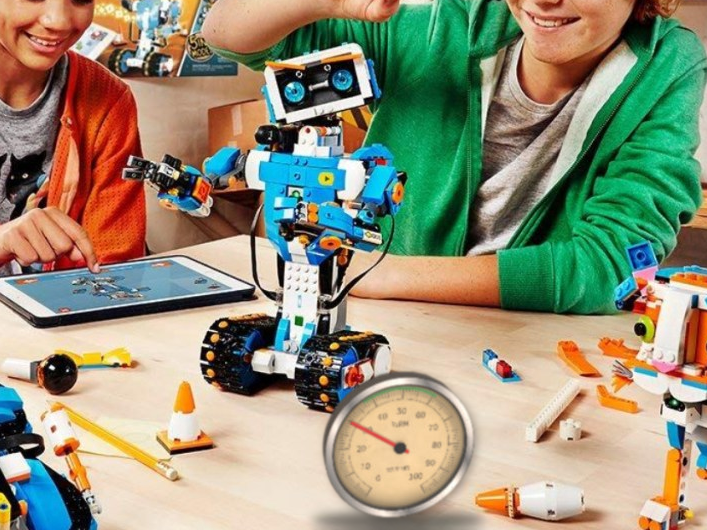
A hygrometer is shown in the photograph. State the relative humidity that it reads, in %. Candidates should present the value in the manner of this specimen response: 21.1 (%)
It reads 30 (%)
